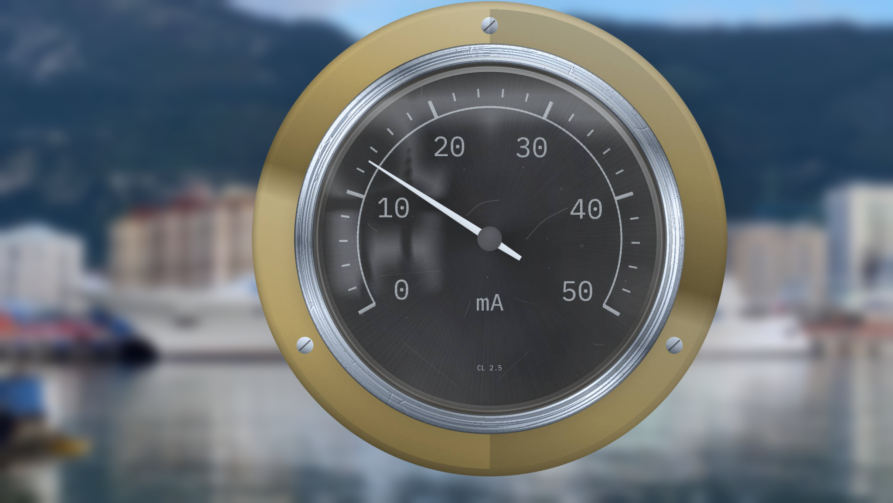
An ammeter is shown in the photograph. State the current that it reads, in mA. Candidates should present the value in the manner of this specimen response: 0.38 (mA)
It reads 13 (mA)
